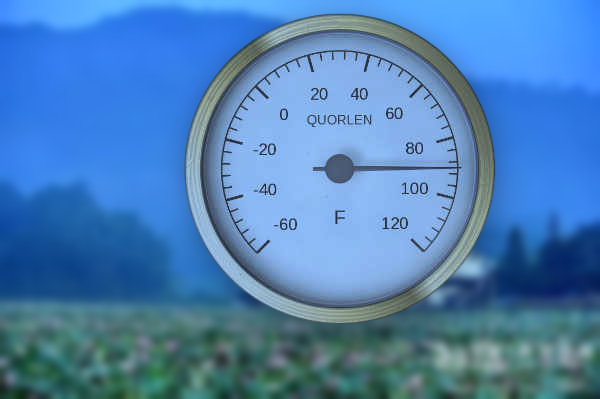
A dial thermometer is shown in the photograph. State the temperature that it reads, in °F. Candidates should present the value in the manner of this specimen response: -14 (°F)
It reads 90 (°F)
